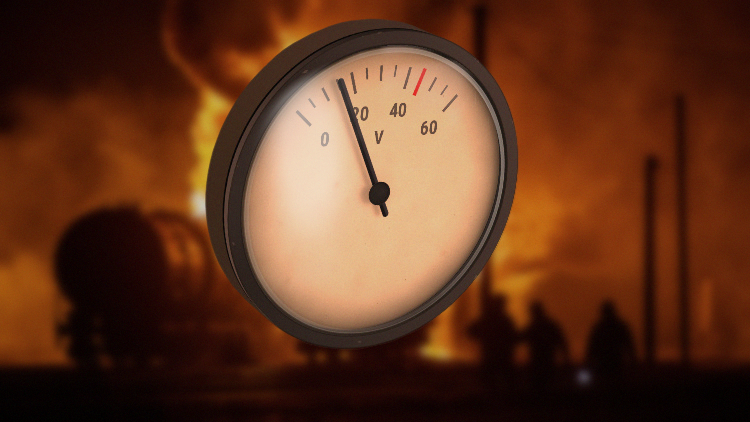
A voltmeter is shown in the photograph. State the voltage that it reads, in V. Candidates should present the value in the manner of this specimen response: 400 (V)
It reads 15 (V)
